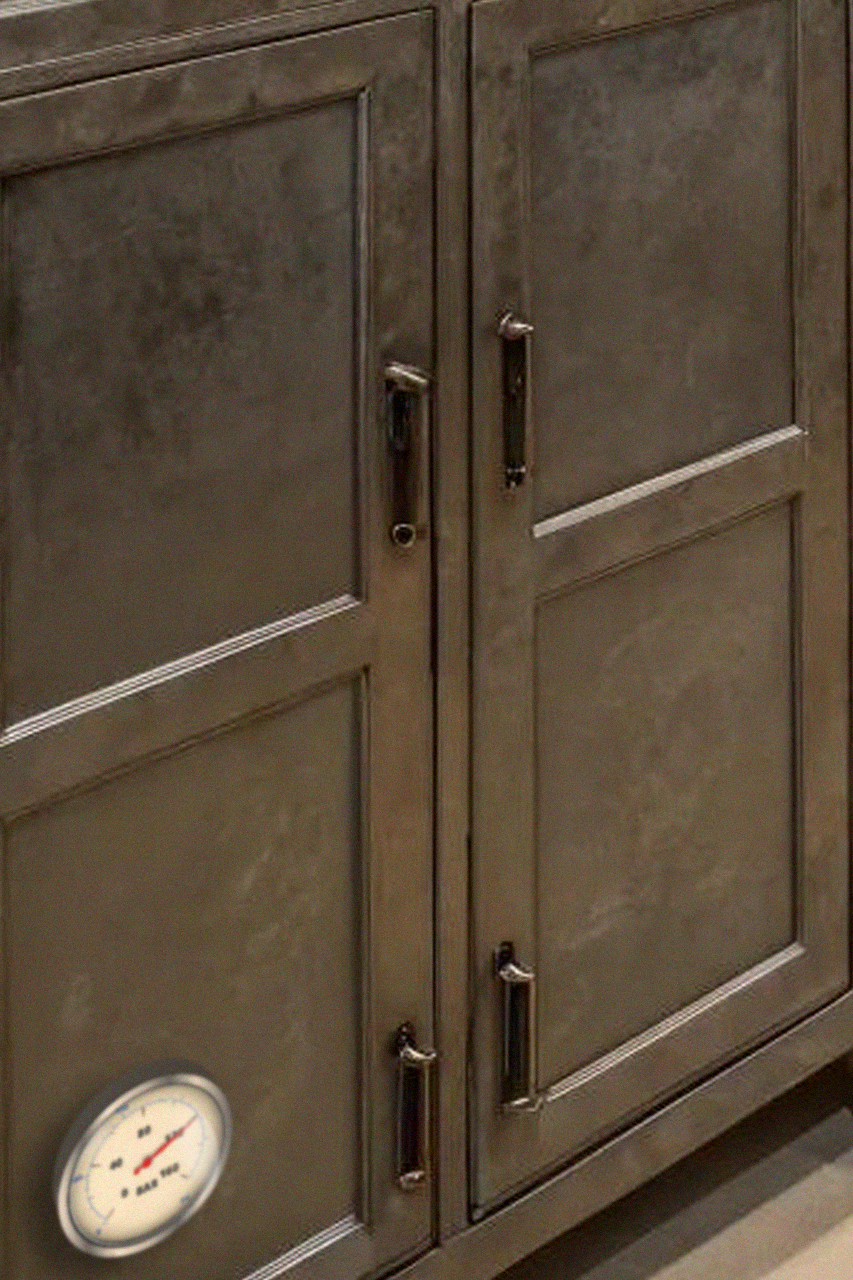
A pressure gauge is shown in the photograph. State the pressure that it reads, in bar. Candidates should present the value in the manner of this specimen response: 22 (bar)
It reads 120 (bar)
